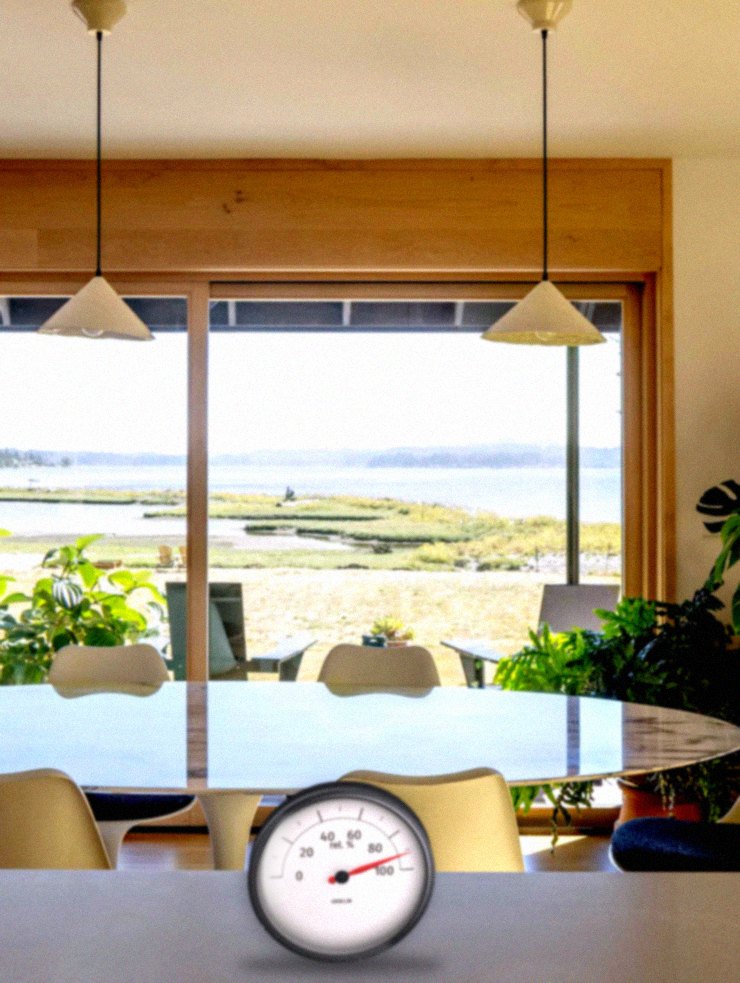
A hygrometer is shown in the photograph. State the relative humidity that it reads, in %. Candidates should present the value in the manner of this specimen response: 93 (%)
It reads 90 (%)
